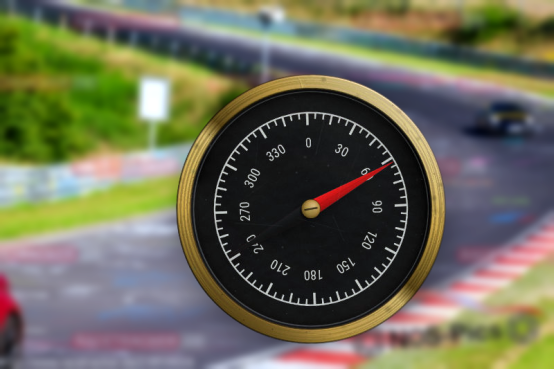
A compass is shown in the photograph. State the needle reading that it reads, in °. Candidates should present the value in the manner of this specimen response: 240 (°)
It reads 62.5 (°)
